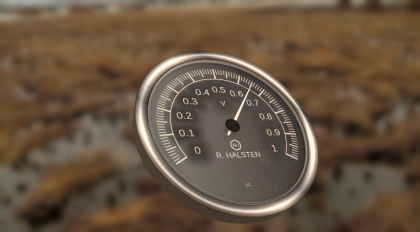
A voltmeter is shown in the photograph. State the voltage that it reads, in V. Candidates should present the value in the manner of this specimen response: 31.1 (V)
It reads 0.65 (V)
